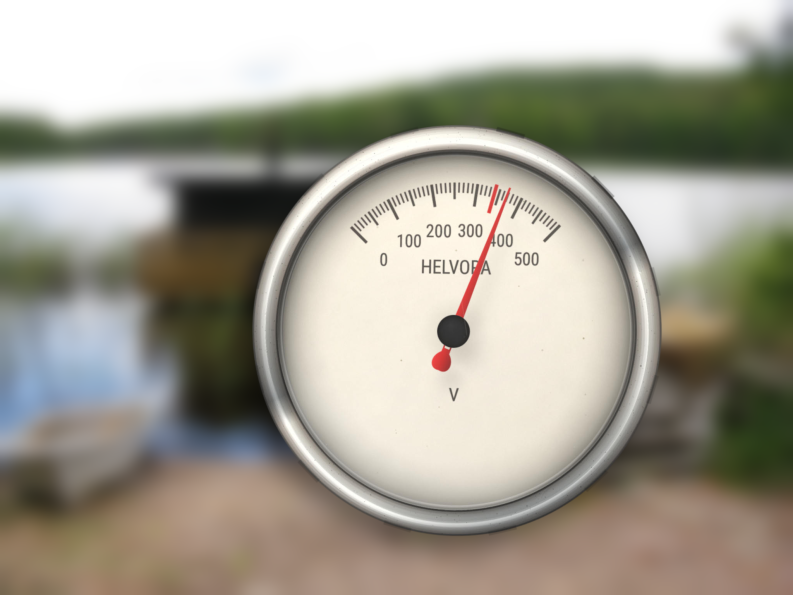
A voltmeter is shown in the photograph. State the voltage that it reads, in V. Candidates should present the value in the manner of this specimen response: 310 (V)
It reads 370 (V)
